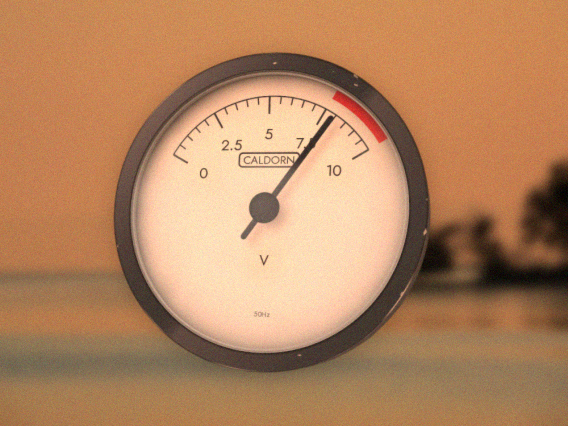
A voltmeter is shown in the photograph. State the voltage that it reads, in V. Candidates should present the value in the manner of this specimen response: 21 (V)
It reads 8 (V)
